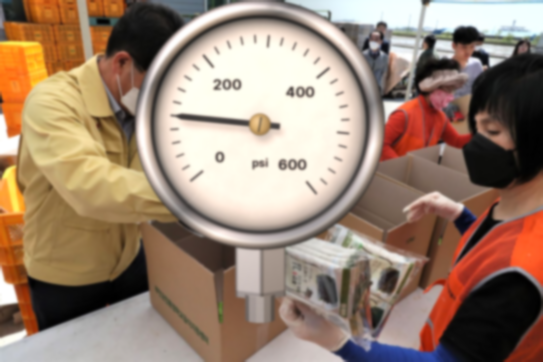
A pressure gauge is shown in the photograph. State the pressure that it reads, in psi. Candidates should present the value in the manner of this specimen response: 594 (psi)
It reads 100 (psi)
